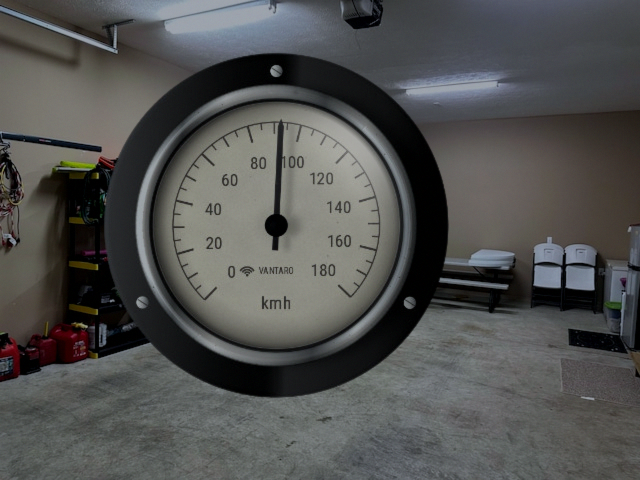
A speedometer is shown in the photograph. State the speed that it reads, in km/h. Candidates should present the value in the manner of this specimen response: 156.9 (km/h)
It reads 92.5 (km/h)
